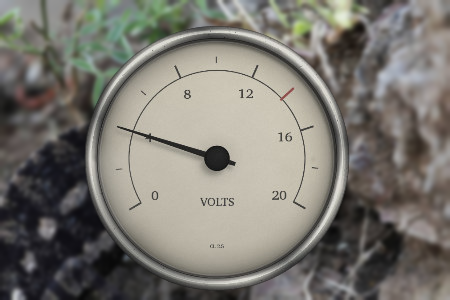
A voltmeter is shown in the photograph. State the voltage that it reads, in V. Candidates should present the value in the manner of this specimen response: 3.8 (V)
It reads 4 (V)
